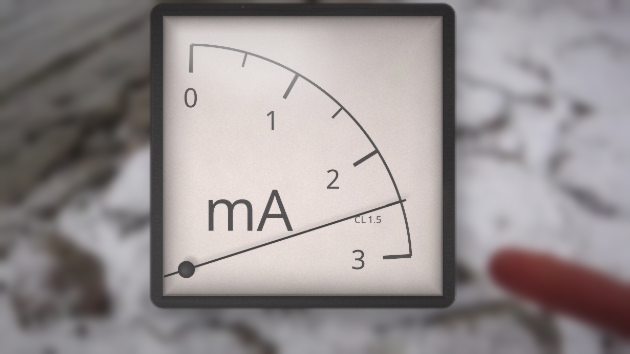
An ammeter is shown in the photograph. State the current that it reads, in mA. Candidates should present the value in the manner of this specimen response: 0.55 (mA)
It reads 2.5 (mA)
